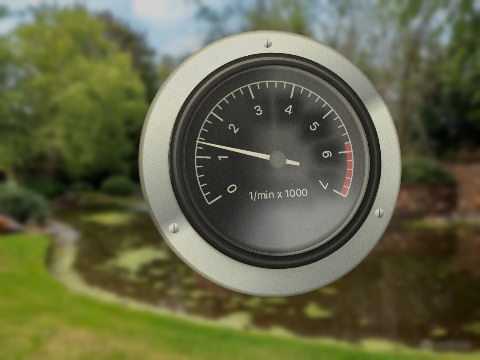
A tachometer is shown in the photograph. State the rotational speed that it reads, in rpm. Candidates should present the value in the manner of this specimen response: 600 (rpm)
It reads 1300 (rpm)
